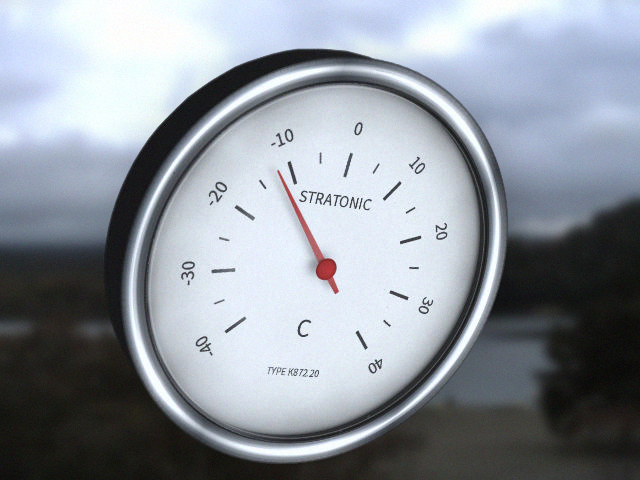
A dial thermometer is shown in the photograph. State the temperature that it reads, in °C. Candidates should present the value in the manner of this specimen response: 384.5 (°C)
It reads -12.5 (°C)
